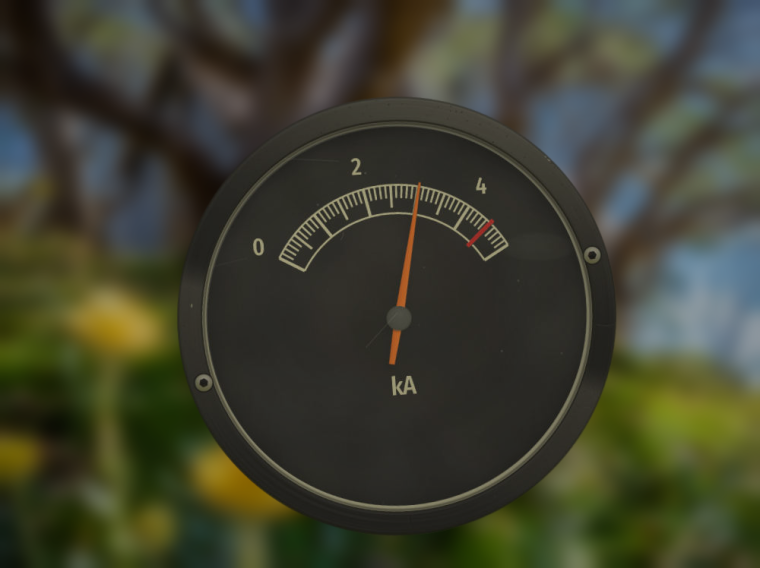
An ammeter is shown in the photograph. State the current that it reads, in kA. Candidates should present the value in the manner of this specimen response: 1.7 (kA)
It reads 3 (kA)
